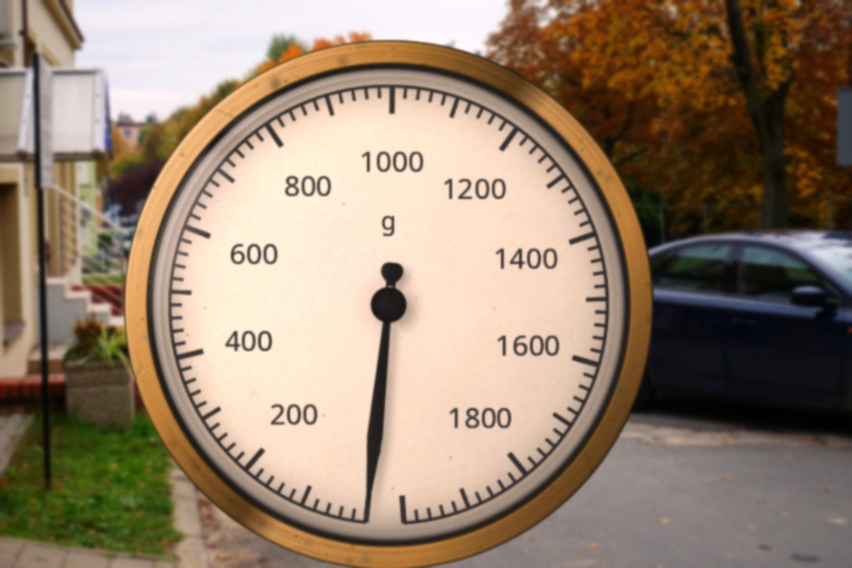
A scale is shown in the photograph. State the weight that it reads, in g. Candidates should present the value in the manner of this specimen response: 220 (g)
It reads 0 (g)
